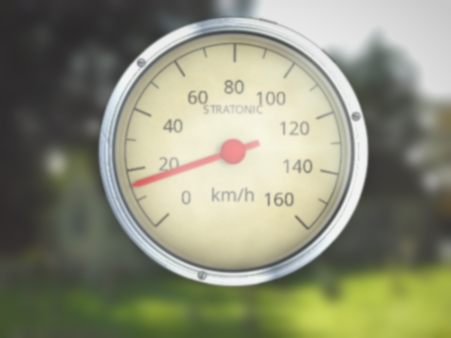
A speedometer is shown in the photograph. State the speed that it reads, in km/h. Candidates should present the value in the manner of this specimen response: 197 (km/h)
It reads 15 (km/h)
